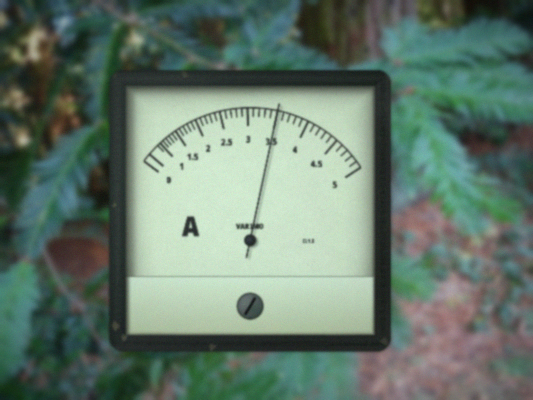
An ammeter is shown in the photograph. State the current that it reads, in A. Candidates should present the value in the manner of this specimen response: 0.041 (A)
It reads 3.5 (A)
